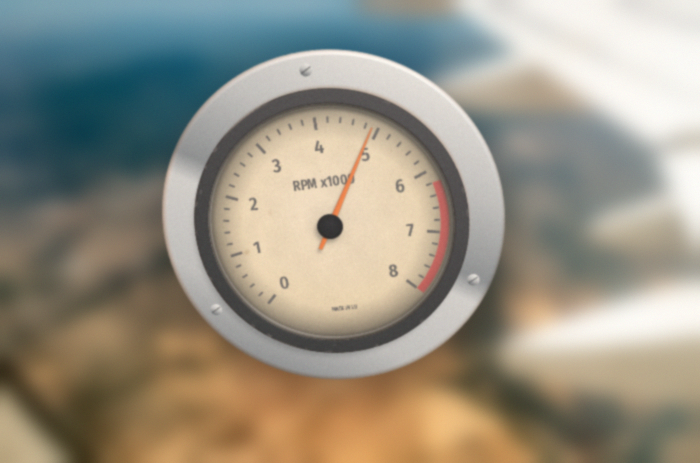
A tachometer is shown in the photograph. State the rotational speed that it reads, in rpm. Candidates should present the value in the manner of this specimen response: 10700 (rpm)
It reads 4900 (rpm)
